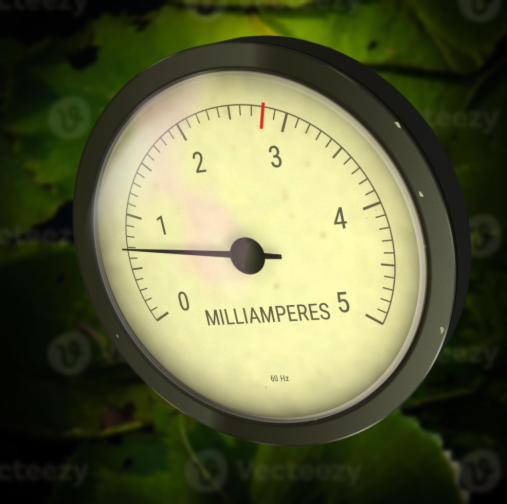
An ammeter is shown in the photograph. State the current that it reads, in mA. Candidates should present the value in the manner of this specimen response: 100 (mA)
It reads 0.7 (mA)
